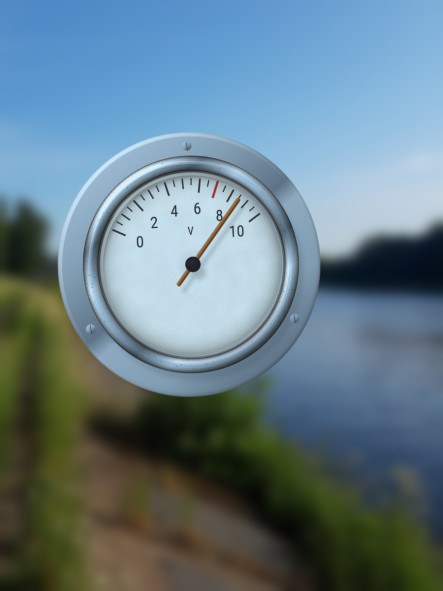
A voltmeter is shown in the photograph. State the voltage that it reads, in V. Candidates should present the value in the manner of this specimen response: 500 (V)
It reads 8.5 (V)
